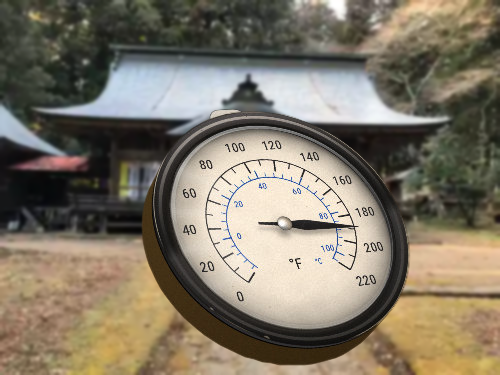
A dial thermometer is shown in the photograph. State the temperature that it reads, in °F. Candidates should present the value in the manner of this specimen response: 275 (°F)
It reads 190 (°F)
